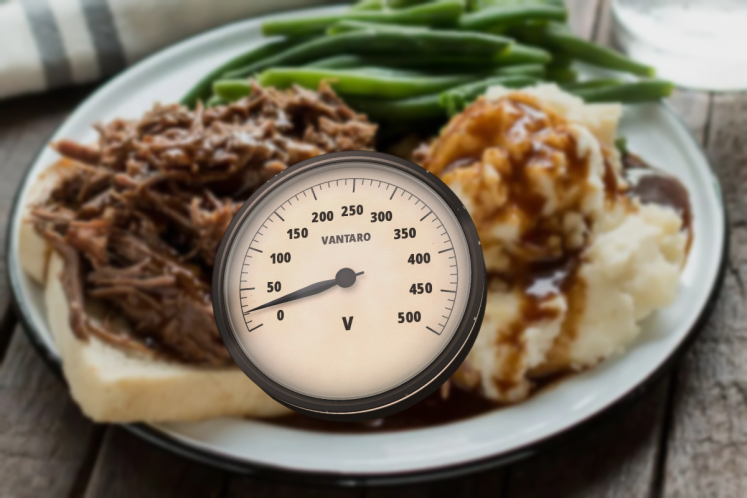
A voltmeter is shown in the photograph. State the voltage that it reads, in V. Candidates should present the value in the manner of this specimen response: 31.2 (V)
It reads 20 (V)
